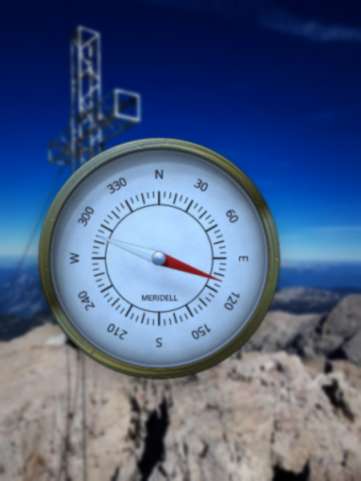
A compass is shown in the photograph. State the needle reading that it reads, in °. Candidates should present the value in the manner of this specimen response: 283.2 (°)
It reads 110 (°)
